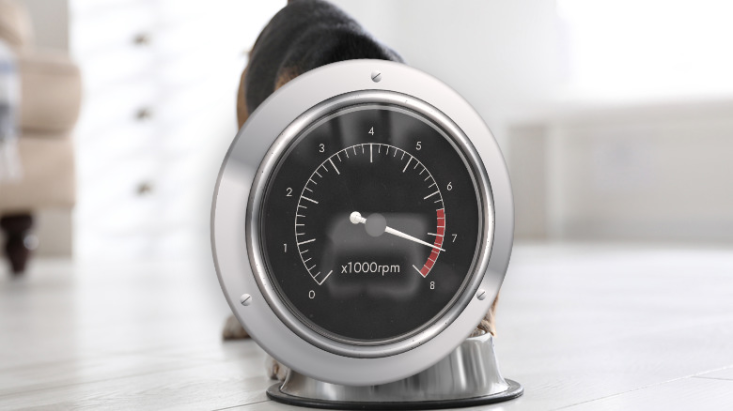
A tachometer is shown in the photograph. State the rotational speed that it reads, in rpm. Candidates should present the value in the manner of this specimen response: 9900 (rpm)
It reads 7300 (rpm)
